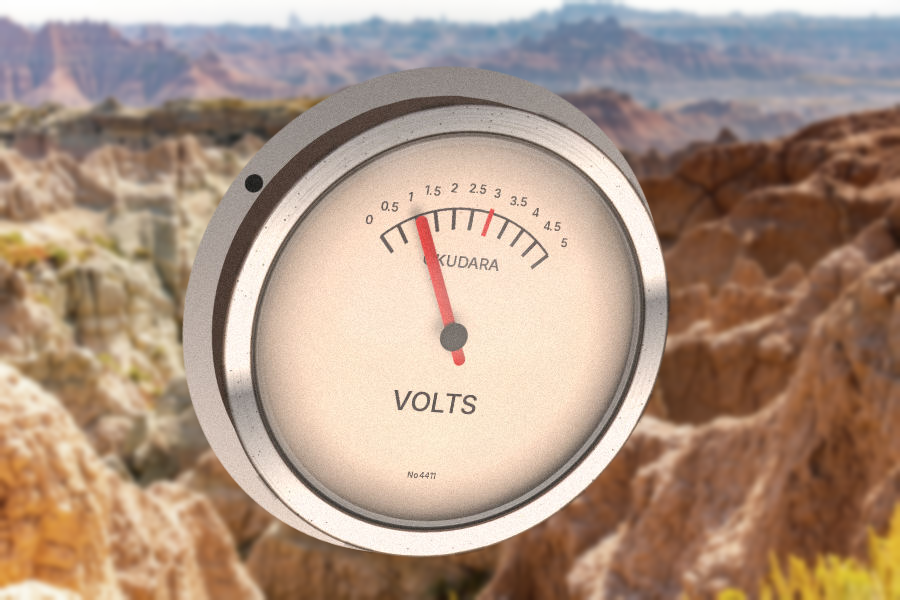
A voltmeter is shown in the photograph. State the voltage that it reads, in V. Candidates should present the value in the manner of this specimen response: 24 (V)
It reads 1 (V)
